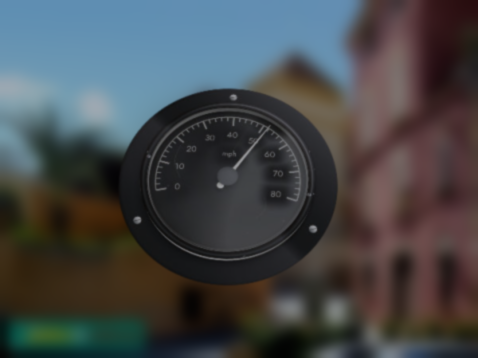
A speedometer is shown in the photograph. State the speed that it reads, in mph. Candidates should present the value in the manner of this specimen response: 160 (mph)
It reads 52 (mph)
